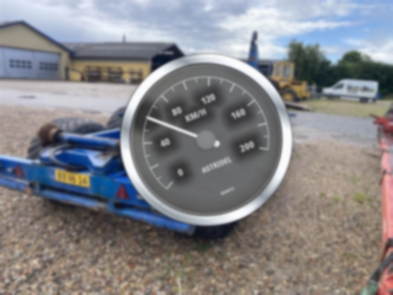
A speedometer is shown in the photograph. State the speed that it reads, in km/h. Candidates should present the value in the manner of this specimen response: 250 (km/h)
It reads 60 (km/h)
